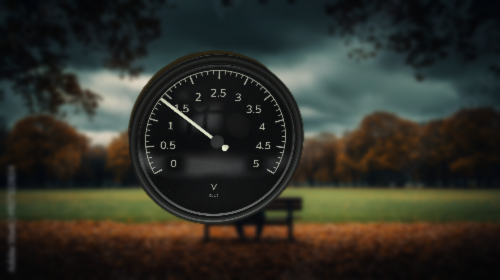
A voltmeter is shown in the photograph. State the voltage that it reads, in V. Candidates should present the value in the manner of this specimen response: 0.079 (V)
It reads 1.4 (V)
